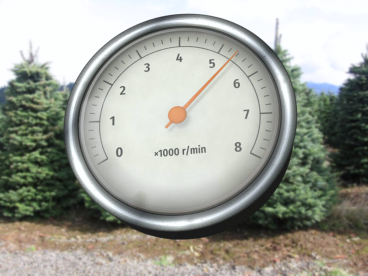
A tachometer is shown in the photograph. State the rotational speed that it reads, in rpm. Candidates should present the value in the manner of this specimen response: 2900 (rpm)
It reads 5400 (rpm)
